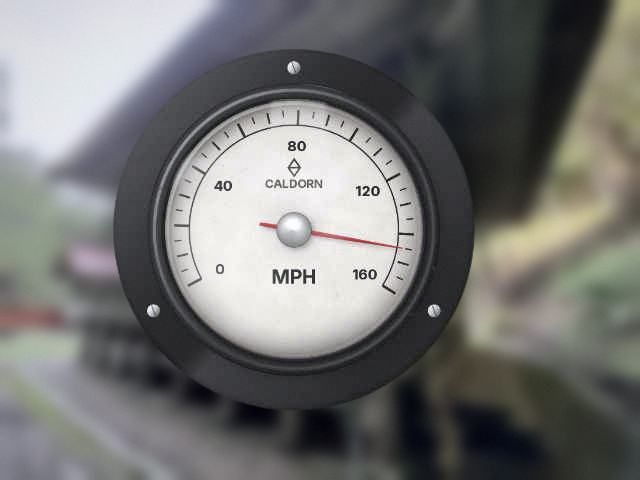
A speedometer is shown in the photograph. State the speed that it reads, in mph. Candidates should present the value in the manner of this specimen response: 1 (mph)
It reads 145 (mph)
